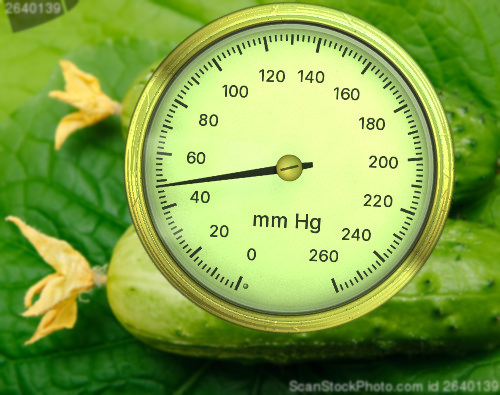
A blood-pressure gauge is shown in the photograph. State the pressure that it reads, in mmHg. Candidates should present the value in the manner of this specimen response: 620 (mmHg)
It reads 48 (mmHg)
